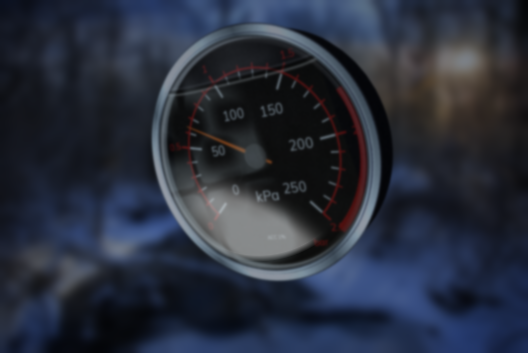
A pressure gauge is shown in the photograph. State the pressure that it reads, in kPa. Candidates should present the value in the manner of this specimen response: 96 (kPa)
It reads 65 (kPa)
